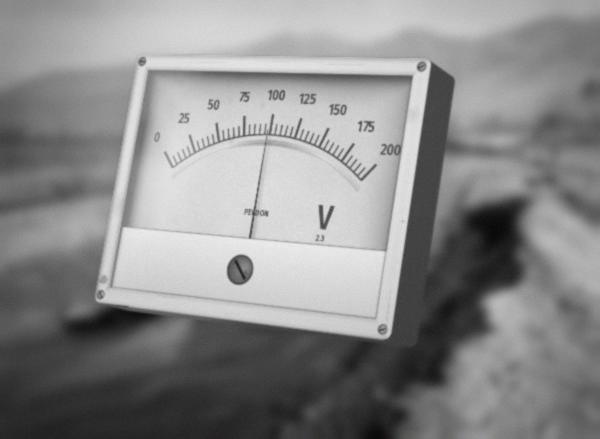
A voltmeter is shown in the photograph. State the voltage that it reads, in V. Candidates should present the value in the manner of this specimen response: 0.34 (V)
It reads 100 (V)
